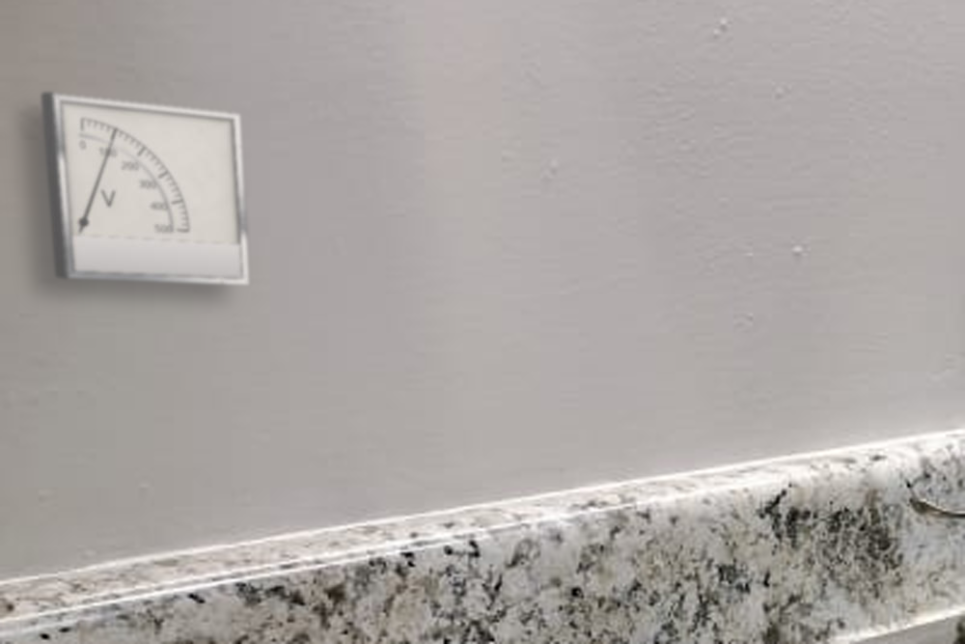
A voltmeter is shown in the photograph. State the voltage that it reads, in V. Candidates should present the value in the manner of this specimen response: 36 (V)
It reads 100 (V)
